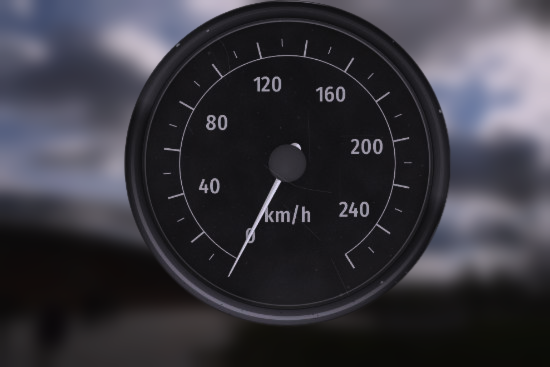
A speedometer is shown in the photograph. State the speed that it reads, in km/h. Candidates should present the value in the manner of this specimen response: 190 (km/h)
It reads 0 (km/h)
